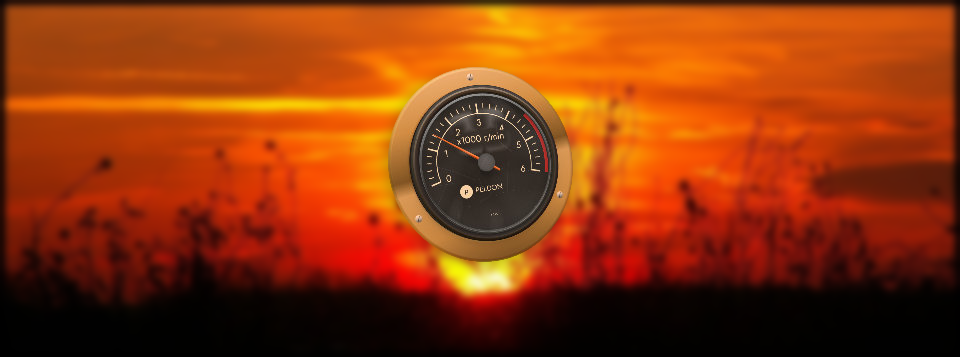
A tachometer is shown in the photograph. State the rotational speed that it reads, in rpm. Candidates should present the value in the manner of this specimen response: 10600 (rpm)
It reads 1400 (rpm)
